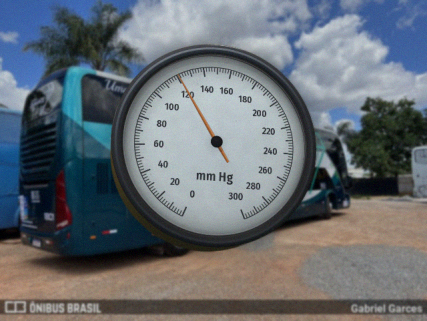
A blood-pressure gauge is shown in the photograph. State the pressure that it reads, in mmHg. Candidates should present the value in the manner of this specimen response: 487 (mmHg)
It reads 120 (mmHg)
